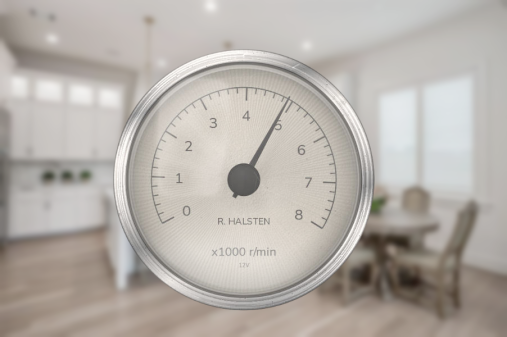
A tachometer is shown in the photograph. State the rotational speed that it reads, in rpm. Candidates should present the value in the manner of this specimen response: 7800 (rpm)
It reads 4900 (rpm)
